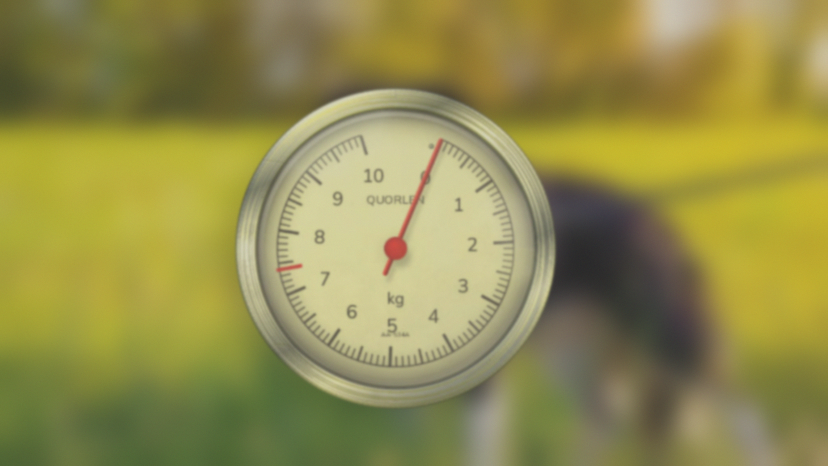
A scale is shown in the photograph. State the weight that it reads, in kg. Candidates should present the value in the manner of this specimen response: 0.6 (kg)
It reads 0 (kg)
